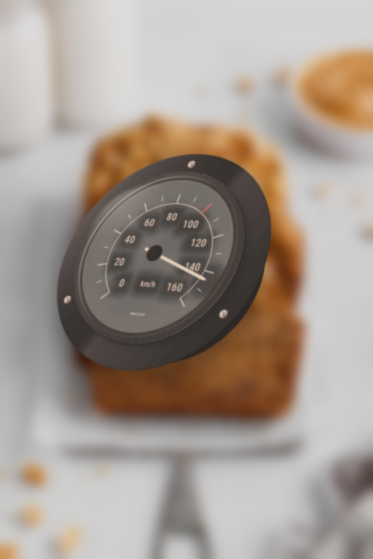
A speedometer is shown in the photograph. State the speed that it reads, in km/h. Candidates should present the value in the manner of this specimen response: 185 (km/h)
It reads 145 (km/h)
